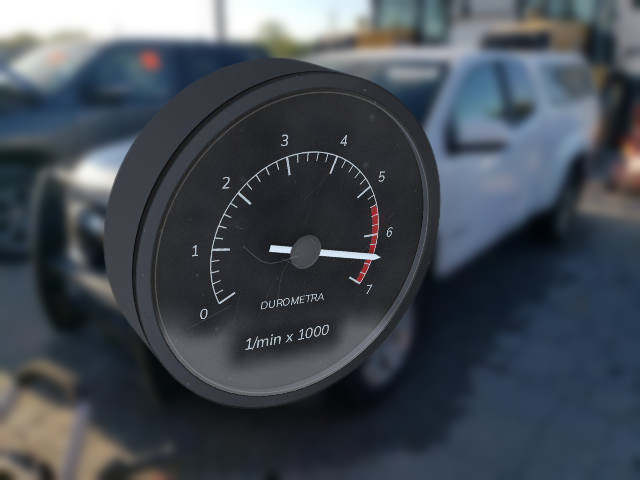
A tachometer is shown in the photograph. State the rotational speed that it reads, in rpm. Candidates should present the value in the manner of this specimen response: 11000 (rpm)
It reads 6400 (rpm)
